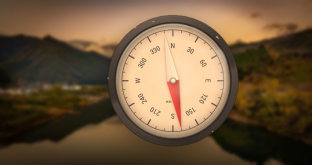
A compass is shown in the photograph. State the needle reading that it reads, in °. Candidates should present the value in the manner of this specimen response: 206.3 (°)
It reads 170 (°)
